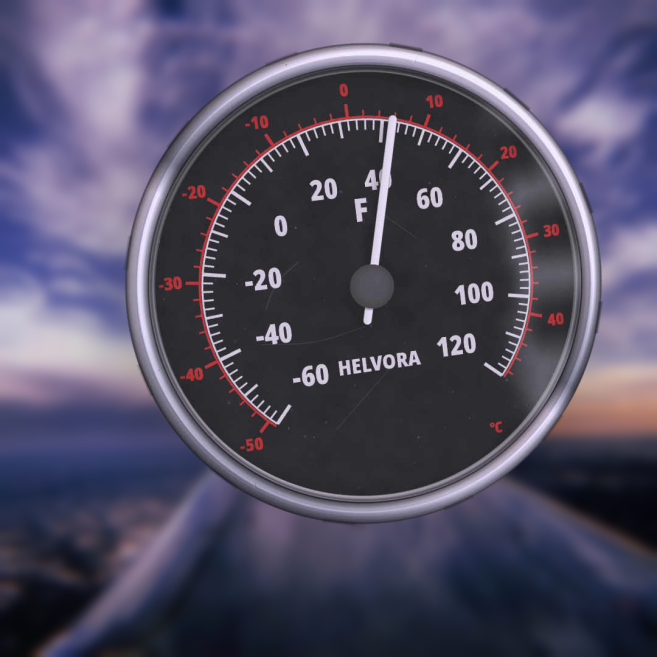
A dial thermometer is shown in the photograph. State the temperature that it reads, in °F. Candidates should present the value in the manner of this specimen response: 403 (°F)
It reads 42 (°F)
